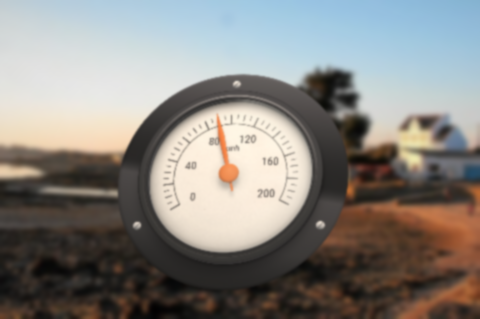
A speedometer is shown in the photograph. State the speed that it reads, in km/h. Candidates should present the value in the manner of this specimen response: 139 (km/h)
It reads 90 (km/h)
